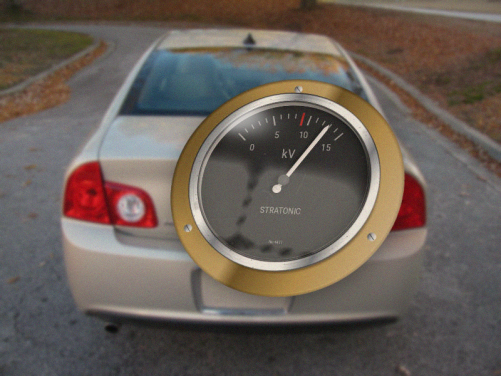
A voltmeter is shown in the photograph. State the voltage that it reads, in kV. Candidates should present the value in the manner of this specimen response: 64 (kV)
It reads 13 (kV)
